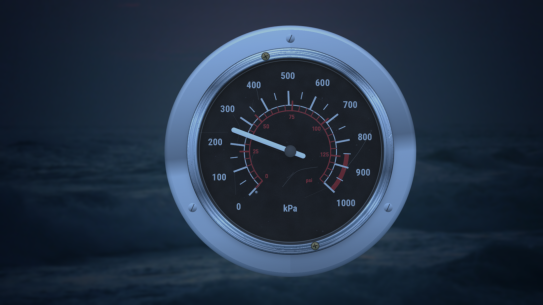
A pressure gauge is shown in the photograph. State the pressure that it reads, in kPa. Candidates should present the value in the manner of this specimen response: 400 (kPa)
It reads 250 (kPa)
